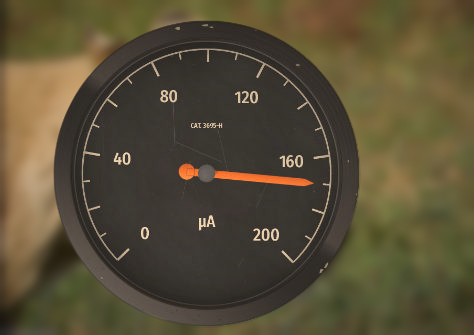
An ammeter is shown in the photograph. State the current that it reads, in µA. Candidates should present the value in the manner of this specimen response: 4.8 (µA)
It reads 170 (µA)
